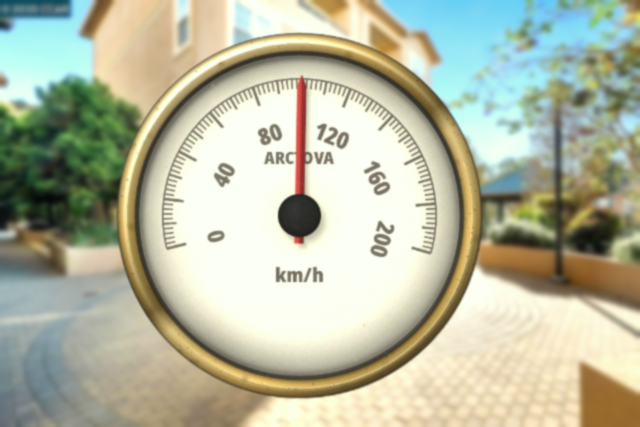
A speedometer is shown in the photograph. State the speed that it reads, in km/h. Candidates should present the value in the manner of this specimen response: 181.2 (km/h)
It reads 100 (km/h)
